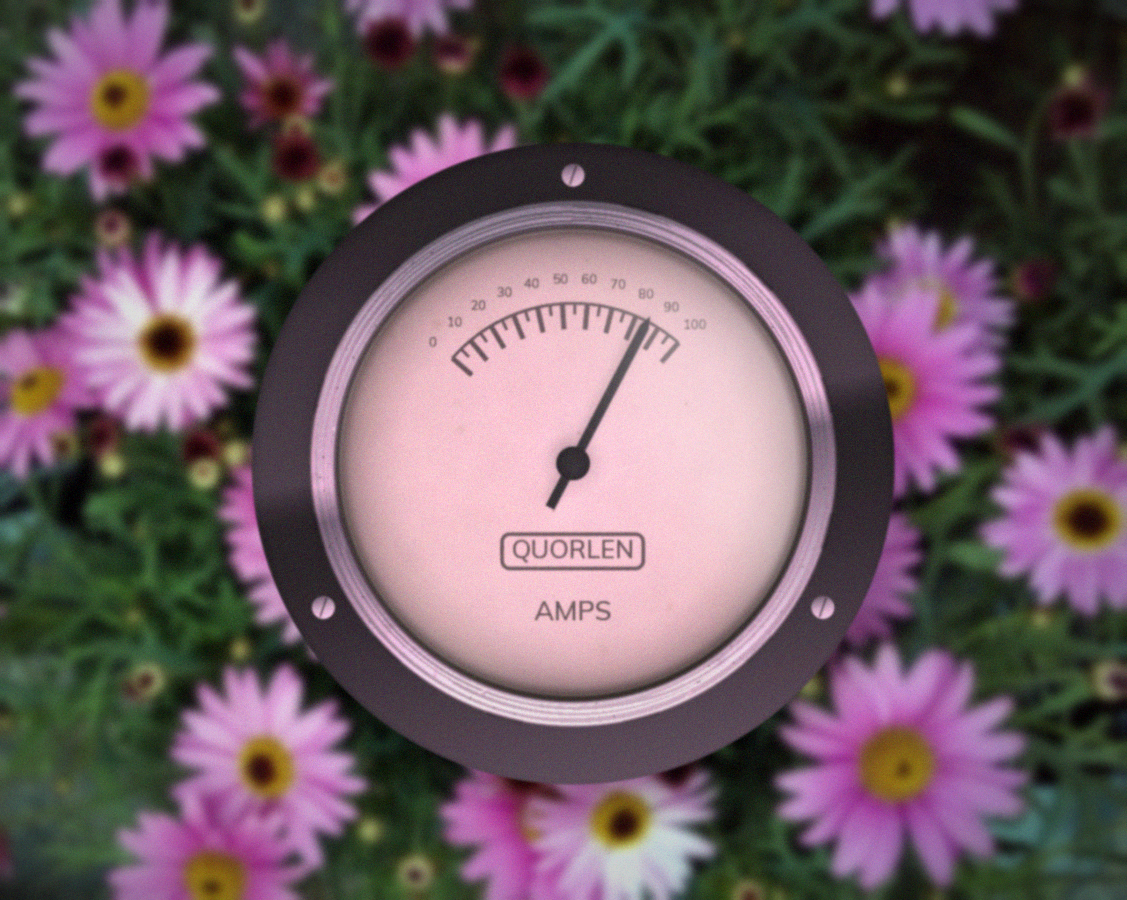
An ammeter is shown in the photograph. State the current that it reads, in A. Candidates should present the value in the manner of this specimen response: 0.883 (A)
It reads 85 (A)
